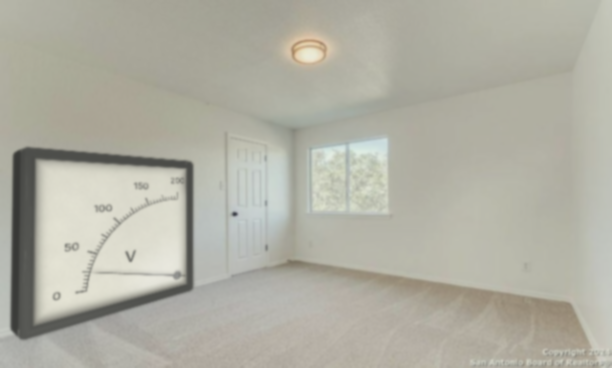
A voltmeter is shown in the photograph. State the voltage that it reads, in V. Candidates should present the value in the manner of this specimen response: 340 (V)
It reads 25 (V)
